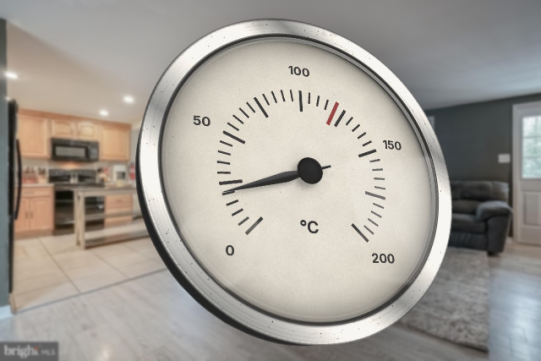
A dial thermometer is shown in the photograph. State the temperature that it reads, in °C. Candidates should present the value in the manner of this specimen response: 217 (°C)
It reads 20 (°C)
